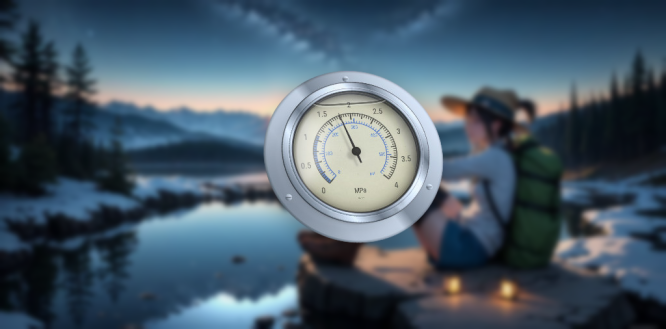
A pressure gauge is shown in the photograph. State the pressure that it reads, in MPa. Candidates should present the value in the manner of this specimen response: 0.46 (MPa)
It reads 1.75 (MPa)
